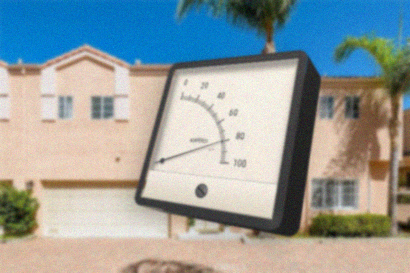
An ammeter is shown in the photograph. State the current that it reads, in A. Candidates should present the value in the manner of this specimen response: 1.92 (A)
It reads 80 (A)
